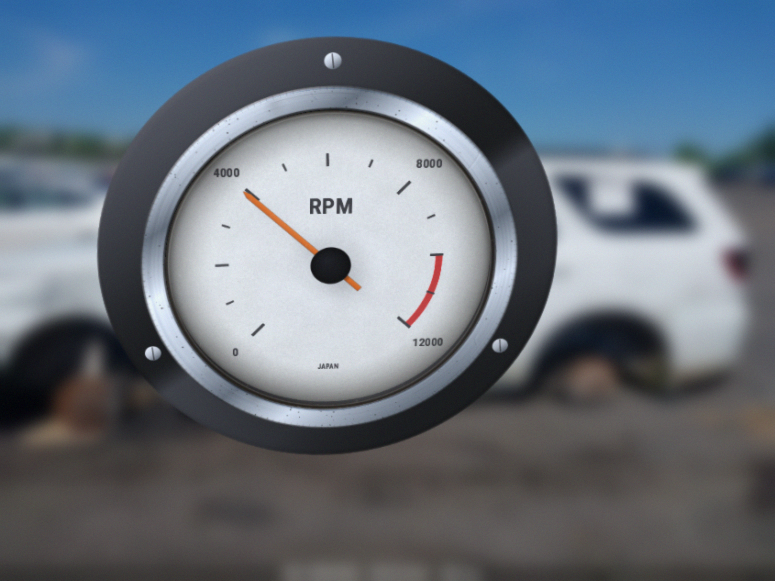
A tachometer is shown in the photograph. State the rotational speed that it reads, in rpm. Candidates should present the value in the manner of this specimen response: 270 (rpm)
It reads 4000 (rpm)
